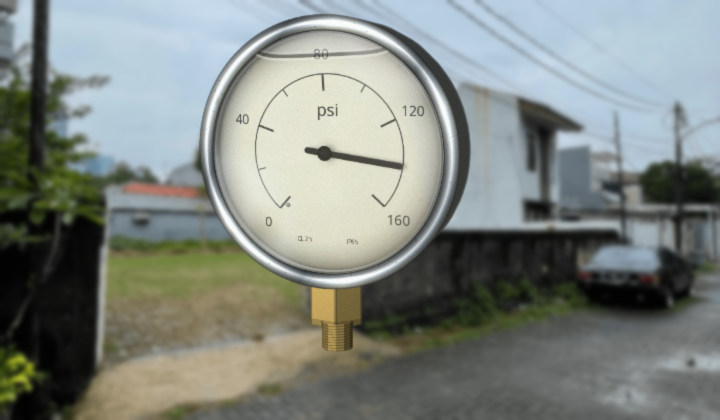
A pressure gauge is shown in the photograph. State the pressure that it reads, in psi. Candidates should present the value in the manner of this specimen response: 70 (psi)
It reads 140 (psi)
